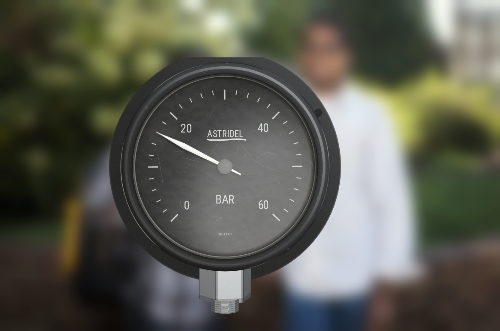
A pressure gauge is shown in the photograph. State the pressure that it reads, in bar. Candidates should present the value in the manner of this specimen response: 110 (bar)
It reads 16 (bar)
